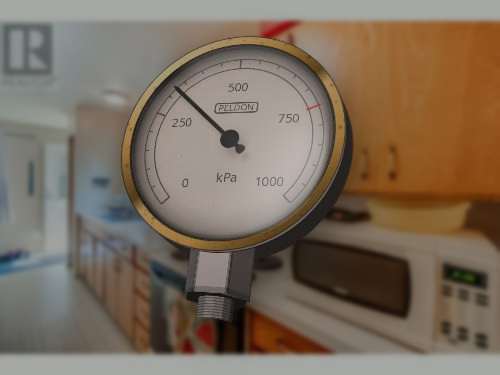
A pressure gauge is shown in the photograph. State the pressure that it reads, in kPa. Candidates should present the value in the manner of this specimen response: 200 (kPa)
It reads 325 (kPa)
